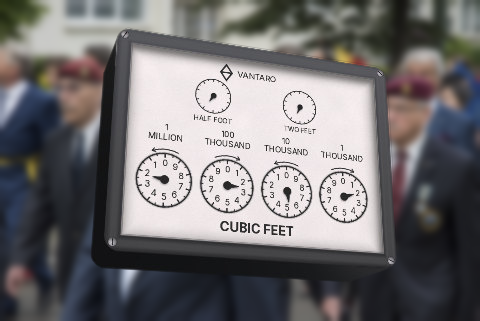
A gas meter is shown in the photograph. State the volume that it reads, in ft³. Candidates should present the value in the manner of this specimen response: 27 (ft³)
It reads 225200 (ft³)
